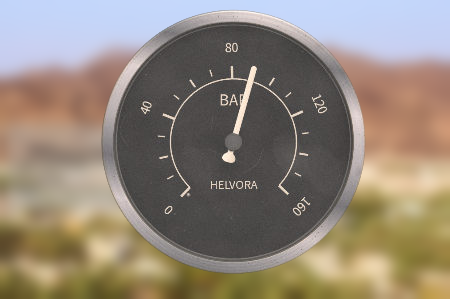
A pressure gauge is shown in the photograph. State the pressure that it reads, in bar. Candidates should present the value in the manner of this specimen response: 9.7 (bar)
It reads 90 (bar)
